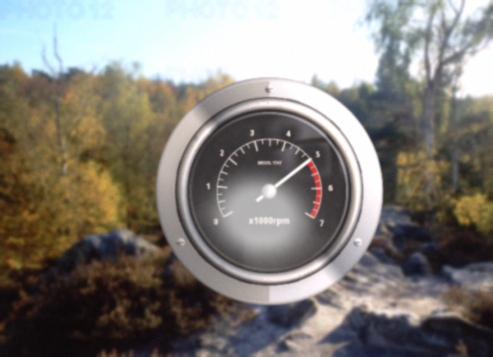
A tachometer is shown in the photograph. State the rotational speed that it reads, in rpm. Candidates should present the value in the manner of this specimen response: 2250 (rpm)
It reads 5000 (rpm)
